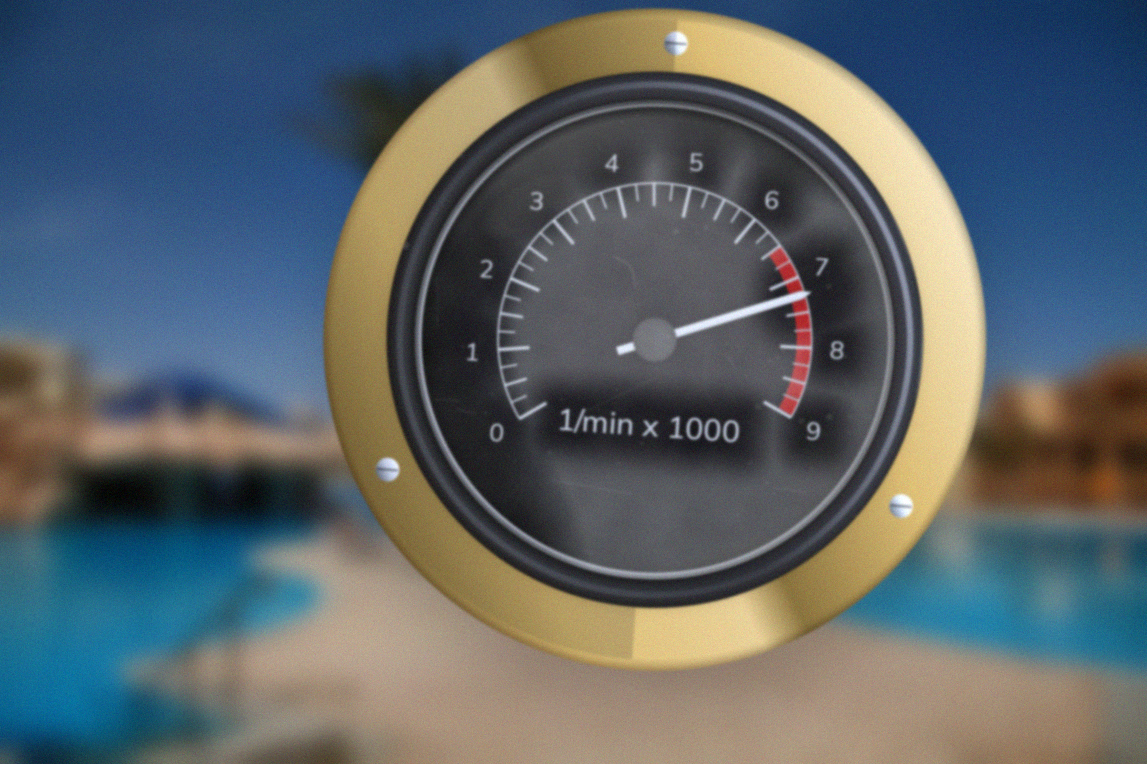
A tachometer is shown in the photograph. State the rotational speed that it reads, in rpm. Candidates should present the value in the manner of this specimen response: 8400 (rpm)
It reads 7250 (rpm)
